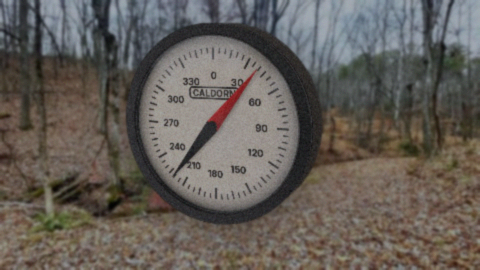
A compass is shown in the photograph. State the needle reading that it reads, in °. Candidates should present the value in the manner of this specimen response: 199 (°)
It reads 40 (°)
